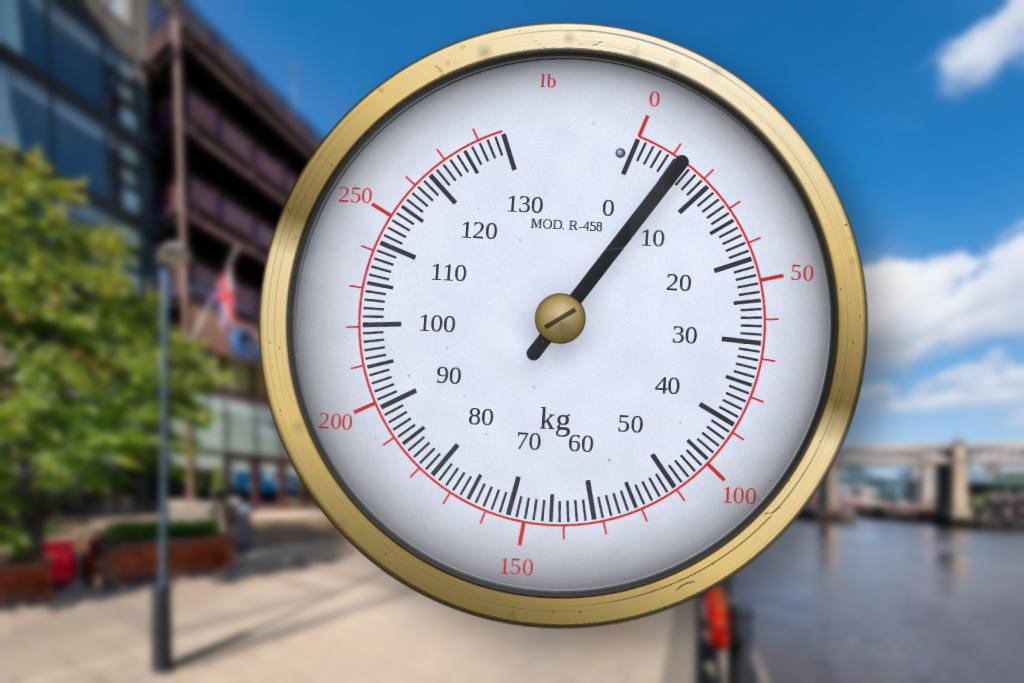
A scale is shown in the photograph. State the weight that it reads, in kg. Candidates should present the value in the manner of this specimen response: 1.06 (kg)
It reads 6 (kg)
